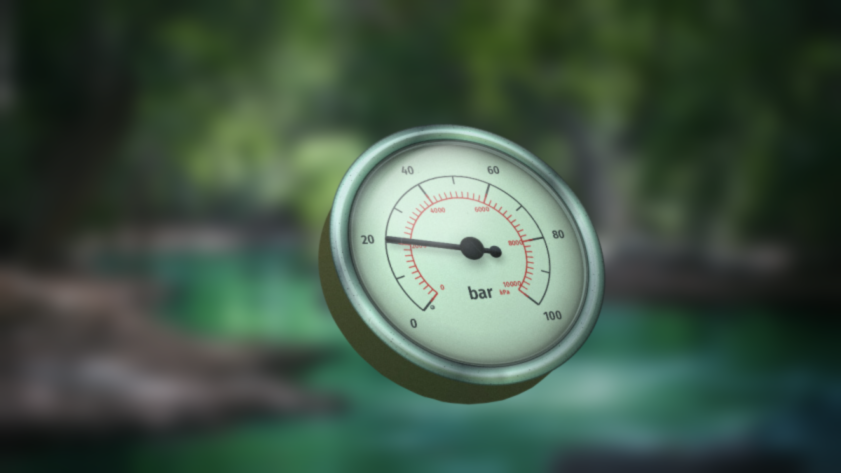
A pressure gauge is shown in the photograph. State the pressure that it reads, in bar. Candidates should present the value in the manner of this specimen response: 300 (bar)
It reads 20 (bar)
